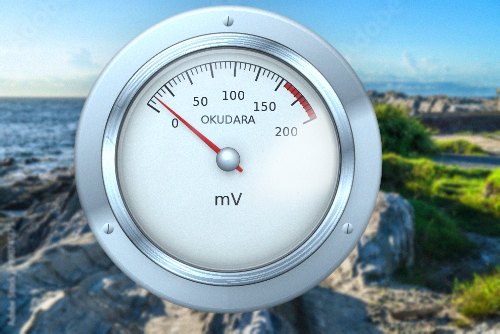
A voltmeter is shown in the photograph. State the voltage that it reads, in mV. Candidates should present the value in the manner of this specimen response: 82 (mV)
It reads 10 (mV)
